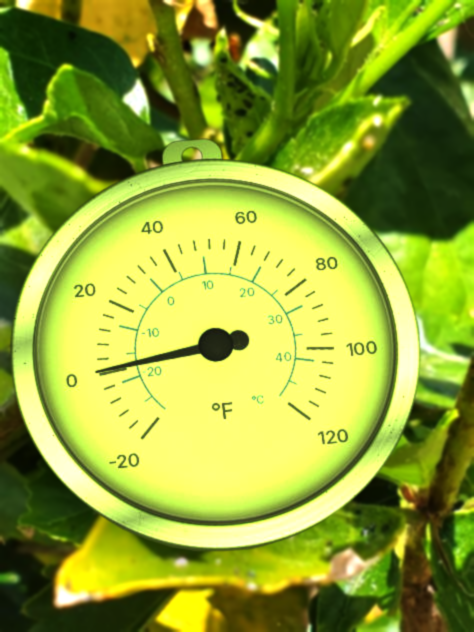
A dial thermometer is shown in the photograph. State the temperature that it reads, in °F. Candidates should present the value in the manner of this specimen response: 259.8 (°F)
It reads 0 (°F)
